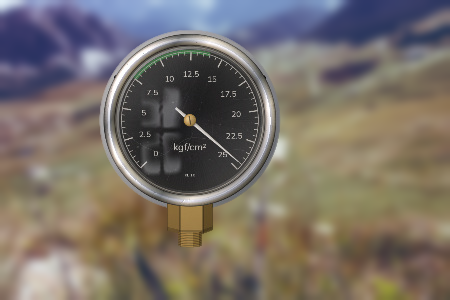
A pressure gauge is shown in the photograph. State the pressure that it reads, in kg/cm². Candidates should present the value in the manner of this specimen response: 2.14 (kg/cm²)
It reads 24.5 (kg/cm²)
